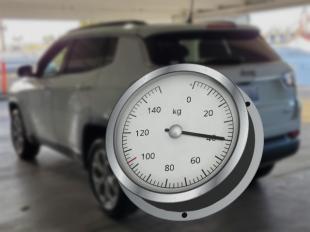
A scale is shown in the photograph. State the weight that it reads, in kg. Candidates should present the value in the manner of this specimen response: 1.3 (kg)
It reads 40 (kg)
